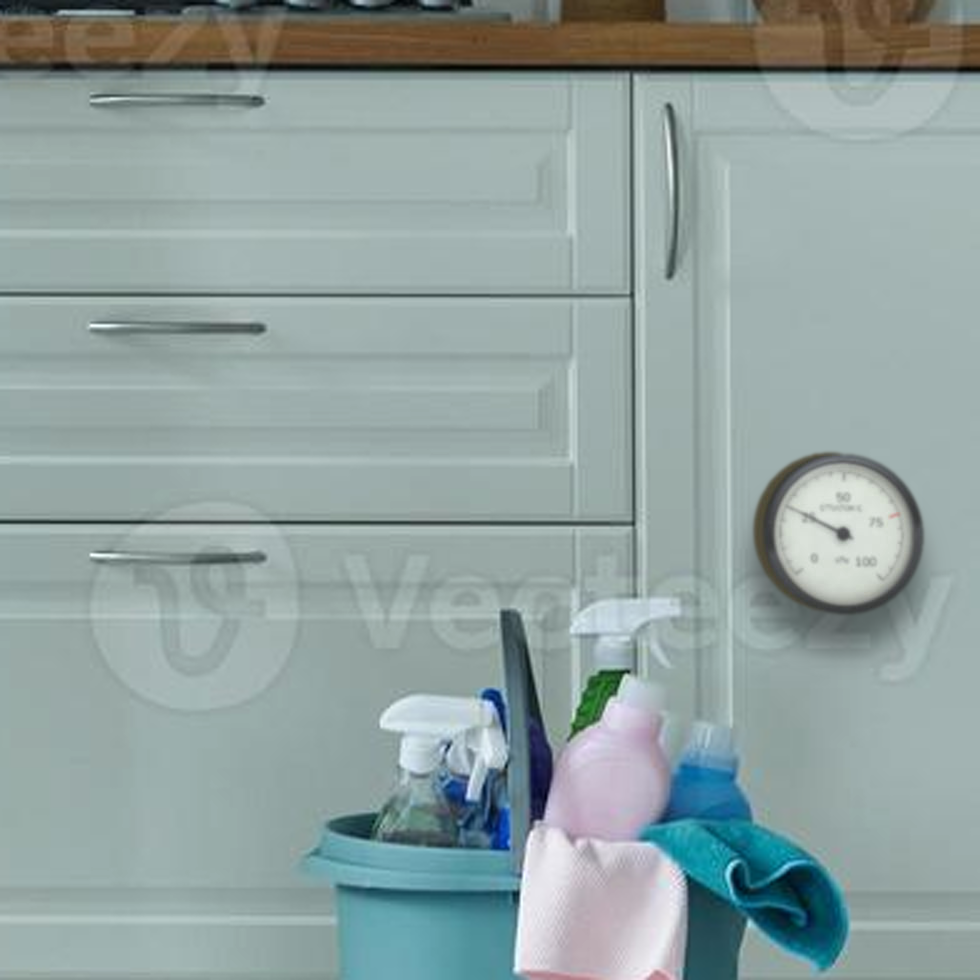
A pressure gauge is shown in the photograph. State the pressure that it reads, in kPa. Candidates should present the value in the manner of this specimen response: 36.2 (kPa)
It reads 25 (kPa)
